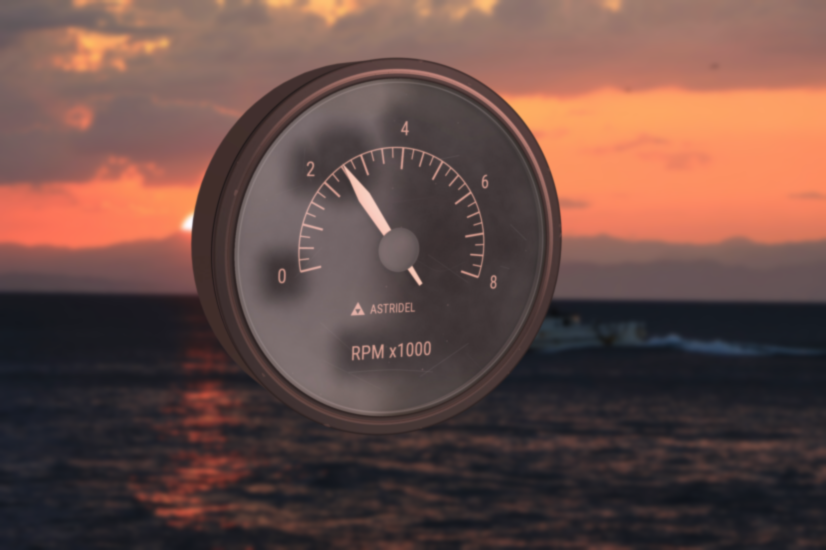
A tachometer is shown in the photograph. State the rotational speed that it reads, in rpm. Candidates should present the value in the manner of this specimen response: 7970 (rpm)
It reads 2500 (rpm)
